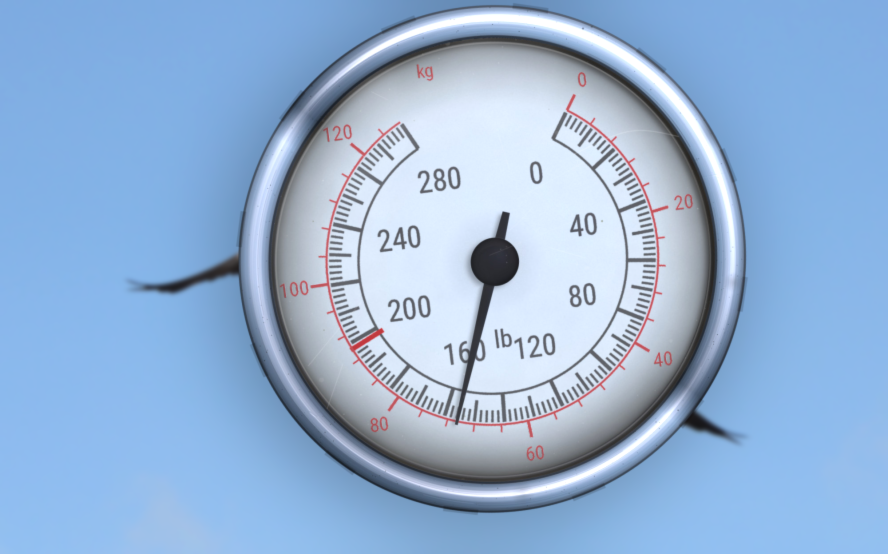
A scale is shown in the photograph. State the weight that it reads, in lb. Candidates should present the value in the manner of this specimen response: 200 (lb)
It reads 156 (lb)
